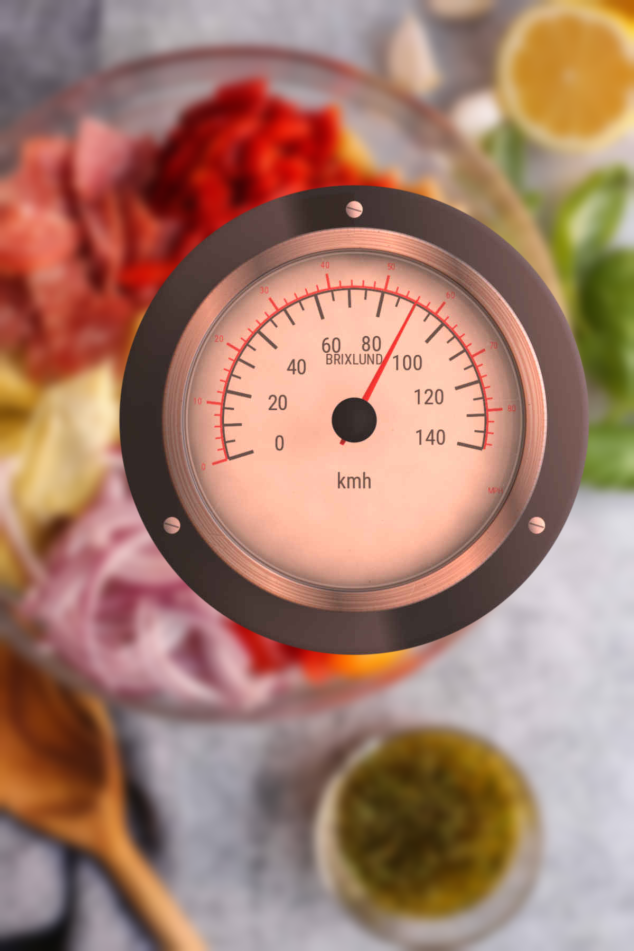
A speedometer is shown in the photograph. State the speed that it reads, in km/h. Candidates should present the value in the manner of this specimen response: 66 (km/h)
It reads 90 (km/h)
